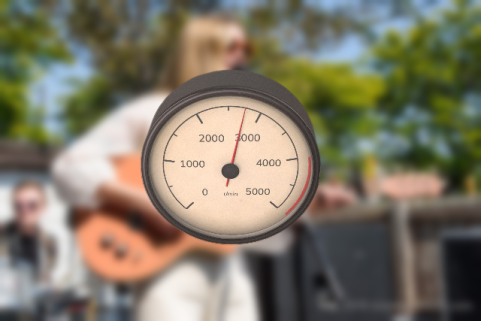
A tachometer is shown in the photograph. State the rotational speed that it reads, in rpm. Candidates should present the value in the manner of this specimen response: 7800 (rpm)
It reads 2750 (rpm)
